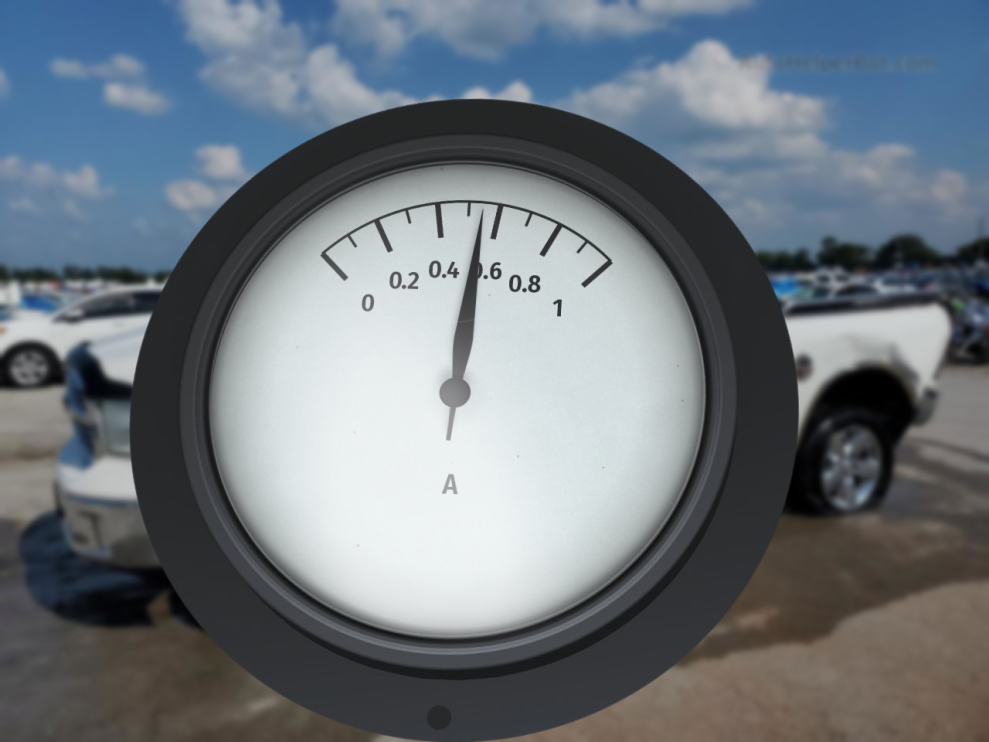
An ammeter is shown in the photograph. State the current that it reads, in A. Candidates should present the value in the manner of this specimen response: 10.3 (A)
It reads 0.55 (A)
